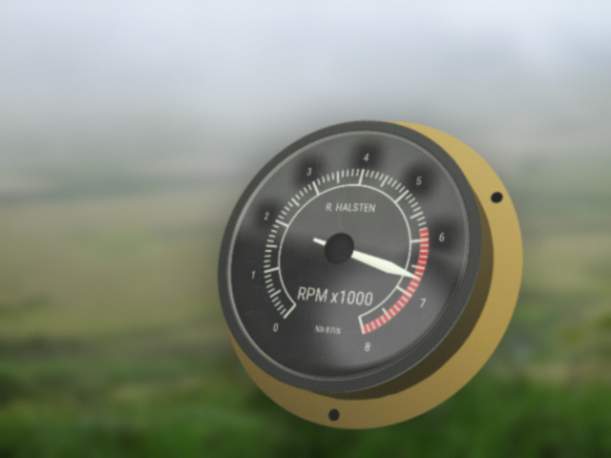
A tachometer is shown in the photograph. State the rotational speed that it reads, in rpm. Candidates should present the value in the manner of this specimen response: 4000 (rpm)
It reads 6700 (rpm)
